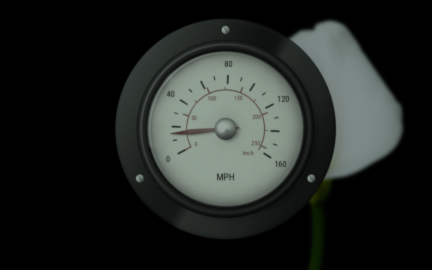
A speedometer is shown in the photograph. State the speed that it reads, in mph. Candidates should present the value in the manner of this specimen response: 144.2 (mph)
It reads 15 (mph)
